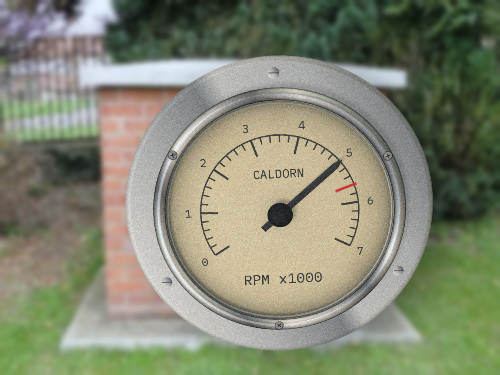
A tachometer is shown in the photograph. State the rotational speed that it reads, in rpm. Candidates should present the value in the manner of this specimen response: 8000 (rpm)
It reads 5000 (rpm)
